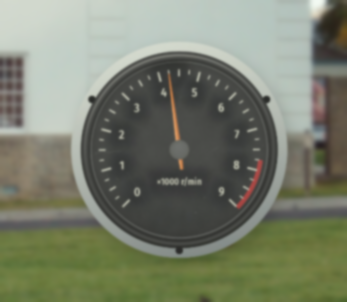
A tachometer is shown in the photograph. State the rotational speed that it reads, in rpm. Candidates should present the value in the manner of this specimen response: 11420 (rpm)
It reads 4250 (rpm)
